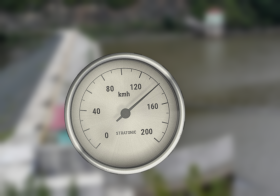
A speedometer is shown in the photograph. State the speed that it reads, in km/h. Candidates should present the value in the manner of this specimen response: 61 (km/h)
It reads 140 (km/h)
